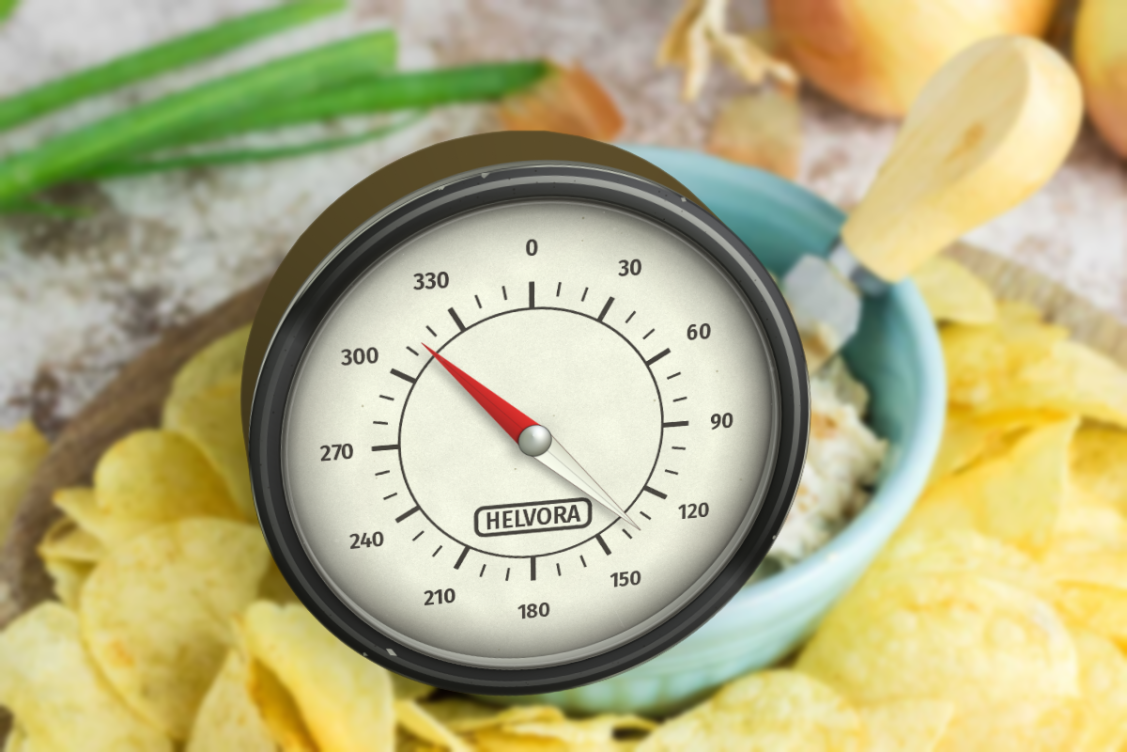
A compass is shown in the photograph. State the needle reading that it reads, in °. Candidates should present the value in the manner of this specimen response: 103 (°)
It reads 315 (°)
